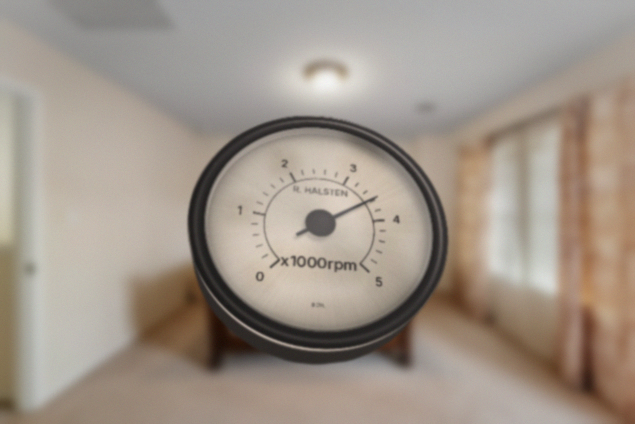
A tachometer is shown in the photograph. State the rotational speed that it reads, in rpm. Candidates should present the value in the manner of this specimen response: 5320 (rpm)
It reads 3600 (rpm)
